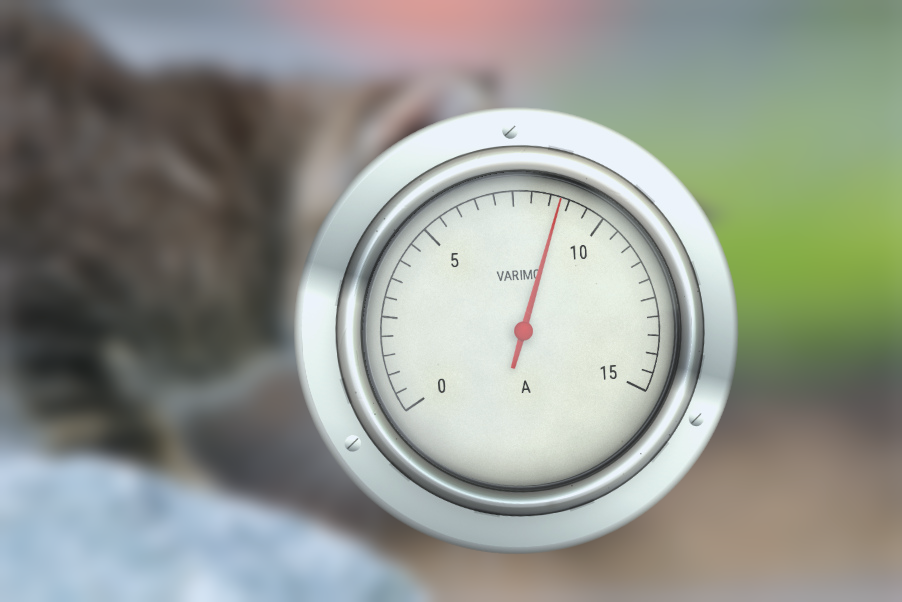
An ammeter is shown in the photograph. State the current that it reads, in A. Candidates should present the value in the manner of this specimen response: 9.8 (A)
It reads 8.75 (A)
